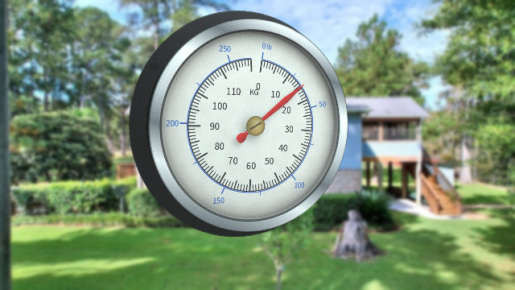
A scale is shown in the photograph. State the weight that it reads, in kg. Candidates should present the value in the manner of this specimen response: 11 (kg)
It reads 15 (kg)
